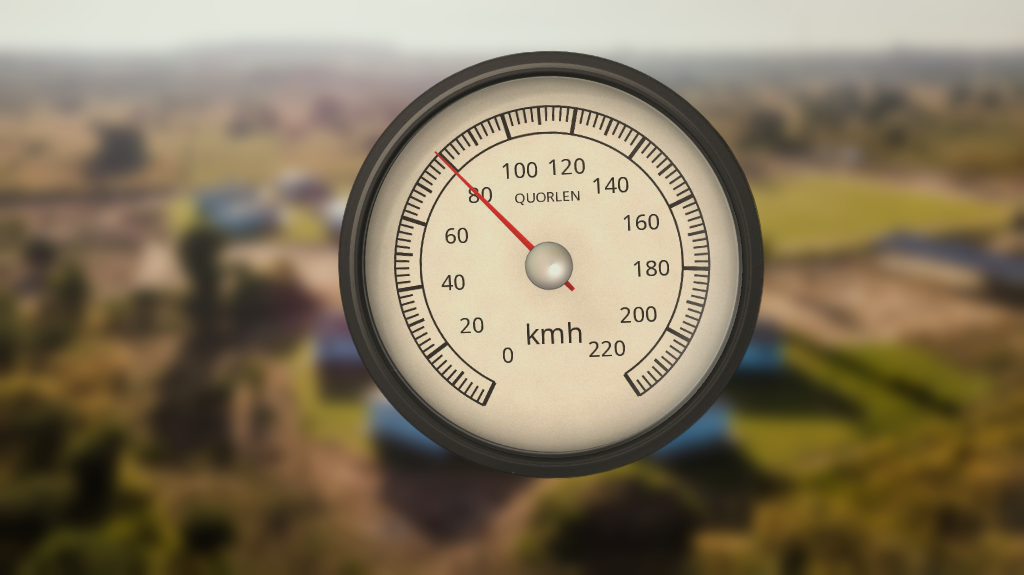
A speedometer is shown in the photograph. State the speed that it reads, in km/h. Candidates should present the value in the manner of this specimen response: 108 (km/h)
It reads 80 (km/h)
